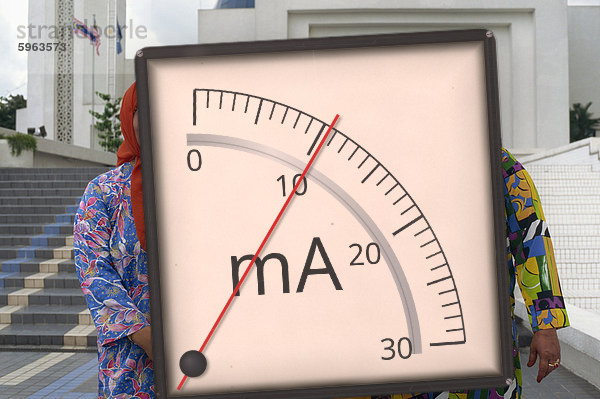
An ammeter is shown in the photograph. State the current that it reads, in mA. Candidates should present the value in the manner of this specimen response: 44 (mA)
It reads 10.5 (mA)
